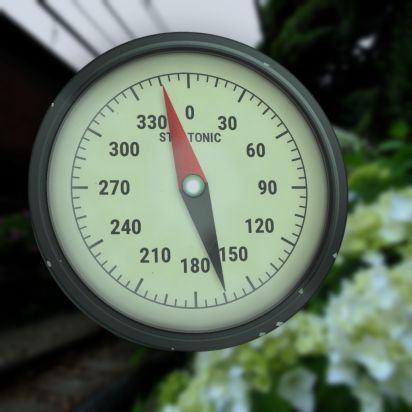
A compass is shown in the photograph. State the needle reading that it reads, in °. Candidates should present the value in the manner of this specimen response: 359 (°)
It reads 345 (°)
